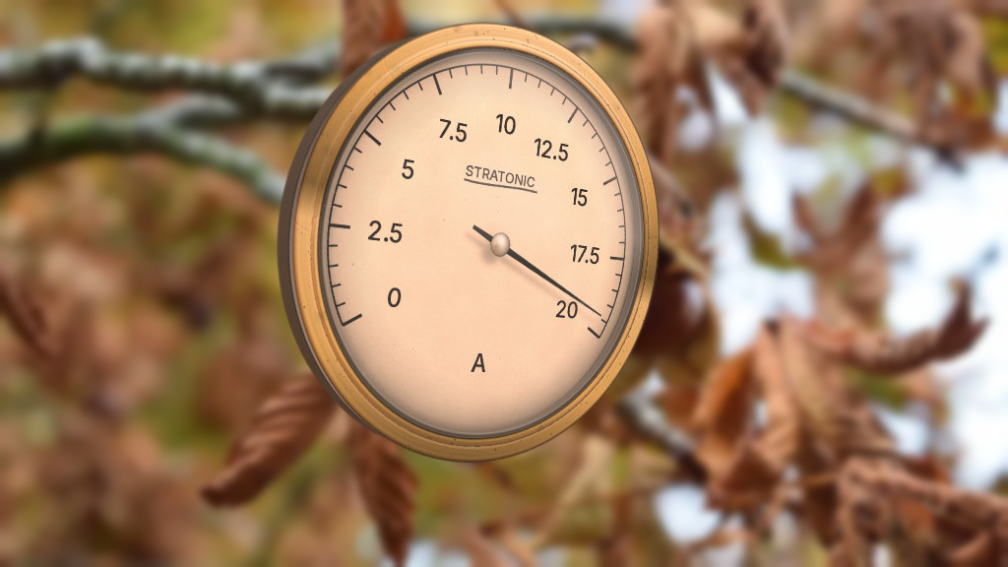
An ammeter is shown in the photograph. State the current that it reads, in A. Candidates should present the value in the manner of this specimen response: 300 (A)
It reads 19.5 (A)
